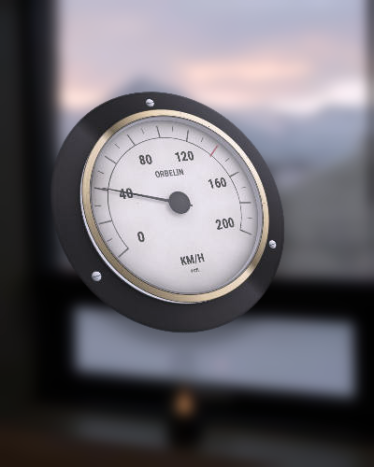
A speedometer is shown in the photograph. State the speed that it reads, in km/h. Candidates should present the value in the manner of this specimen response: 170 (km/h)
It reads 40 (km/h)
